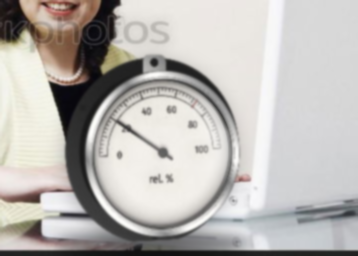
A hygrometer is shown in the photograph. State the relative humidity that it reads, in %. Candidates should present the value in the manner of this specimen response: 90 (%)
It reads 20 (%)
